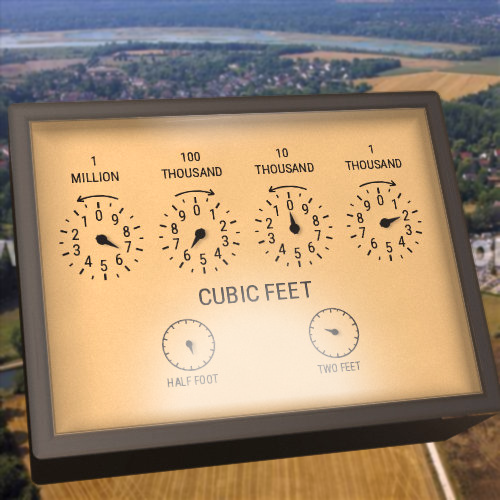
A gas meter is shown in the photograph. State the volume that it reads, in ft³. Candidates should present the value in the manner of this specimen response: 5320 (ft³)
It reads 660200 (ft³)
